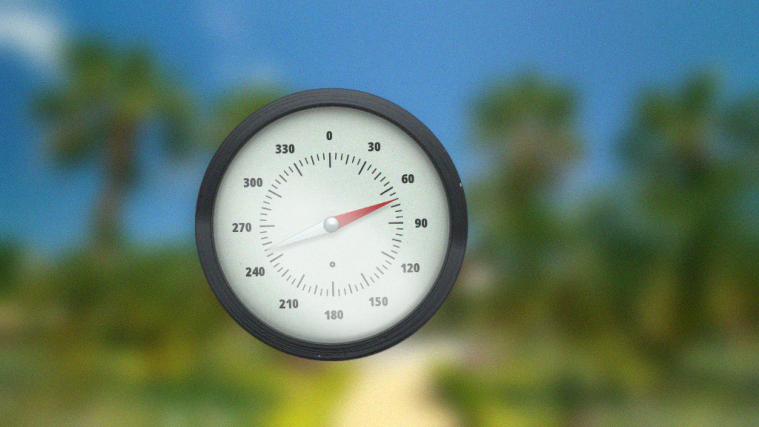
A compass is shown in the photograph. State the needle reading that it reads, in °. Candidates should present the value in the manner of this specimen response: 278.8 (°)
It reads 70 (°)
